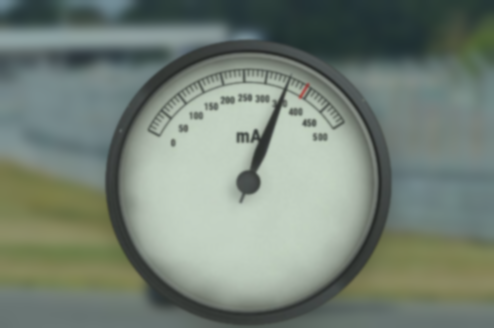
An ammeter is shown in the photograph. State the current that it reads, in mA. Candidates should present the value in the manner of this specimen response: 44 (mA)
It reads 350 (mA)
